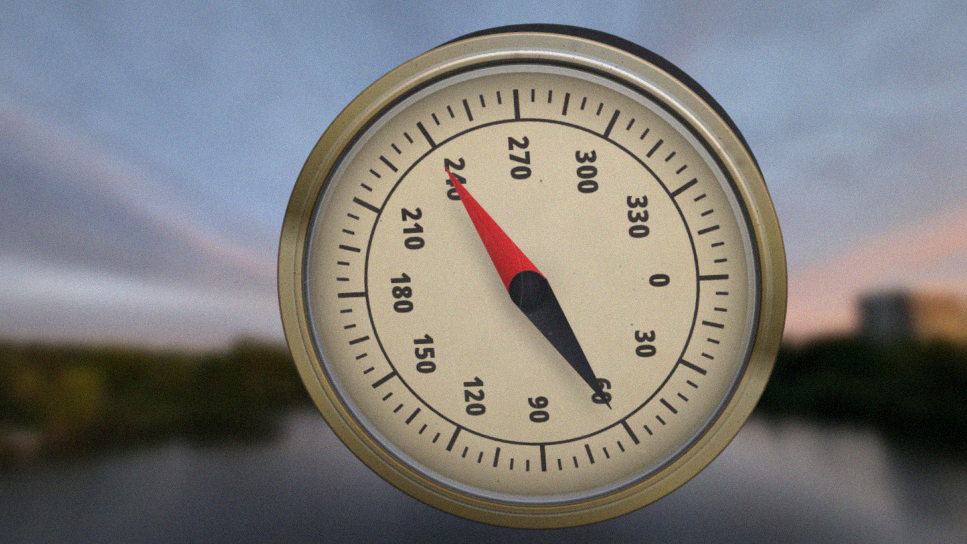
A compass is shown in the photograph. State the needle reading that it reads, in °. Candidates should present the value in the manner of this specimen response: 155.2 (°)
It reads 240 (°)
